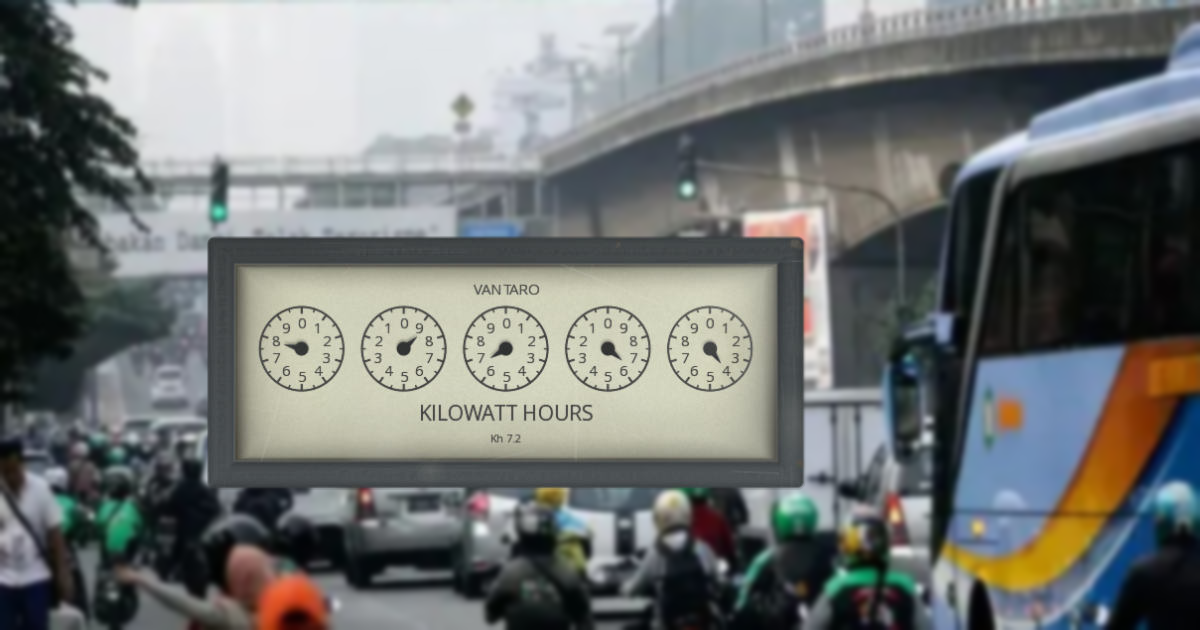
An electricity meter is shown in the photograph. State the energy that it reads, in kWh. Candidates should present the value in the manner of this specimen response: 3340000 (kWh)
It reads 78664 (kWh)
